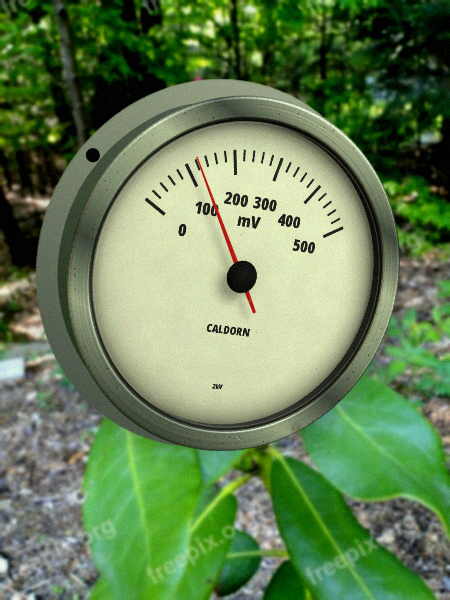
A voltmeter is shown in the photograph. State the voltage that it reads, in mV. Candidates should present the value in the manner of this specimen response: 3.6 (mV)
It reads 120 (mV)
